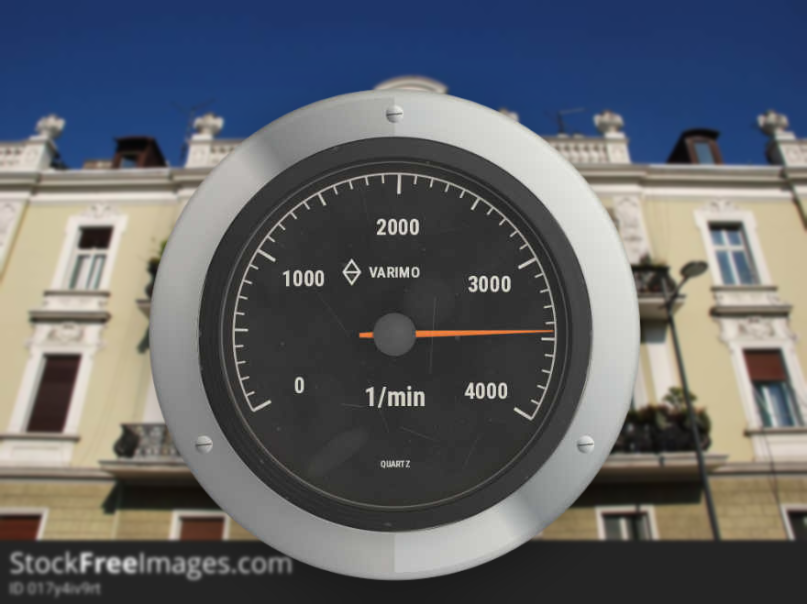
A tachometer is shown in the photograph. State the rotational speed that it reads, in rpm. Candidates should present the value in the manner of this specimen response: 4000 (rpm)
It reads 3450 (rpm)
